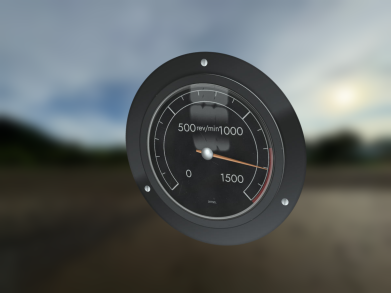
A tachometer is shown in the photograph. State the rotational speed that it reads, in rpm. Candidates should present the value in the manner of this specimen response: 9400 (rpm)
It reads 1300 (rpm)
